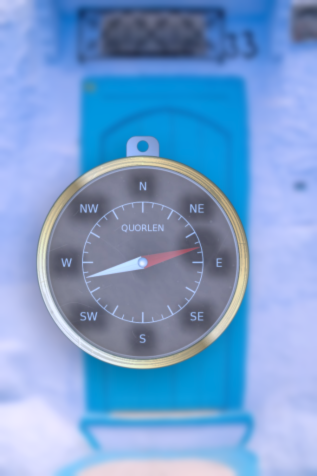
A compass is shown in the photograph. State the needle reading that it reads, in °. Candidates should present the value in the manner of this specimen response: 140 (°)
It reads 75 (°)
